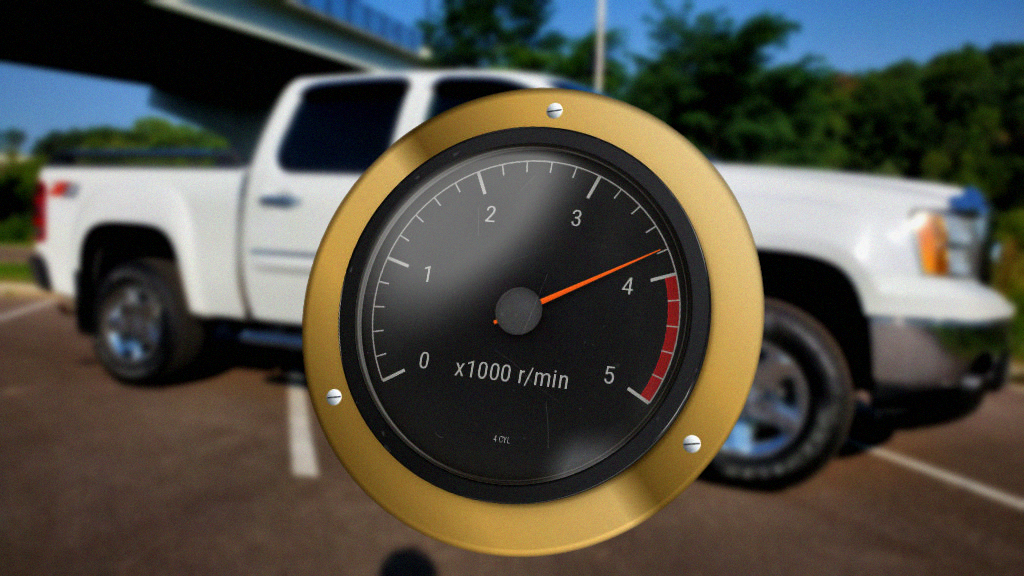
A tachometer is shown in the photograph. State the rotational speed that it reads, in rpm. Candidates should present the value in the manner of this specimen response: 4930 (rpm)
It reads 3800 (rpm)
